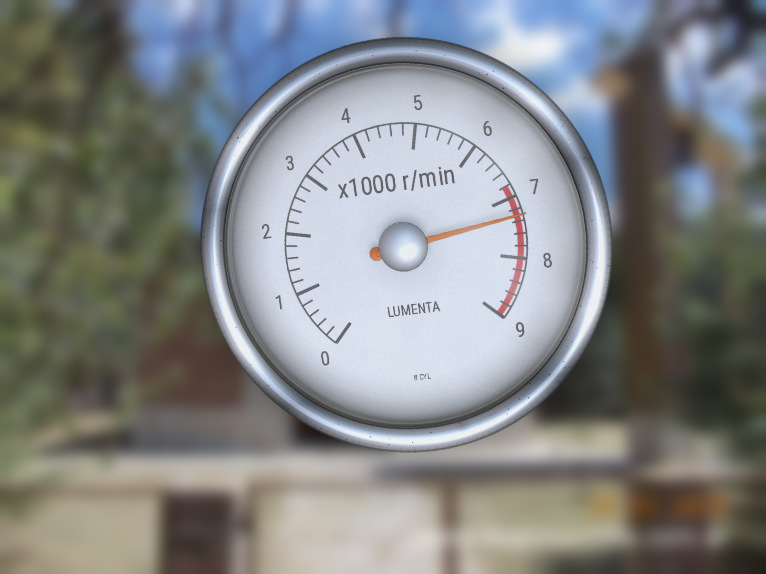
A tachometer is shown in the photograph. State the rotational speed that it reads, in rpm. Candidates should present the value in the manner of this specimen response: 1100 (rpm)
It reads 7300 (rpm)
